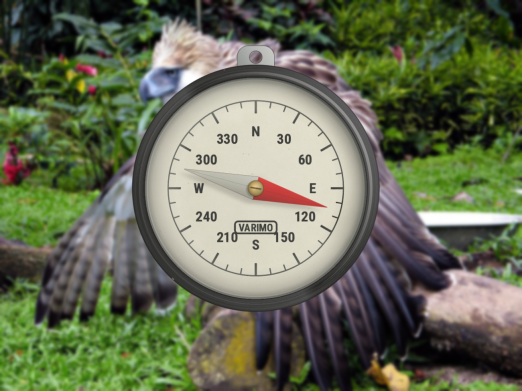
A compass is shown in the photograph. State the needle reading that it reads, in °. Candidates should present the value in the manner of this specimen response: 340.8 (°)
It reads 105 (°)
